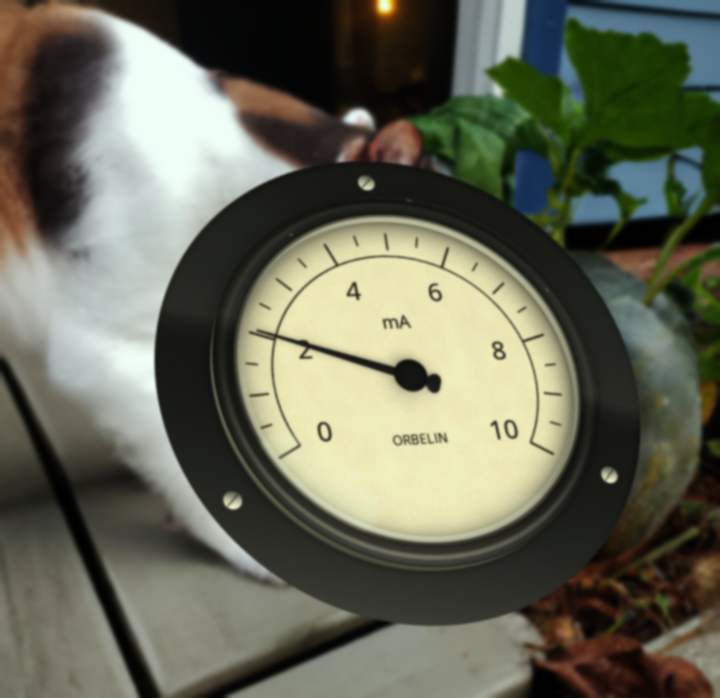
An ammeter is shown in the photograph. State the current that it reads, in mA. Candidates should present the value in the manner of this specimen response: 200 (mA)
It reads 2 (mA)
